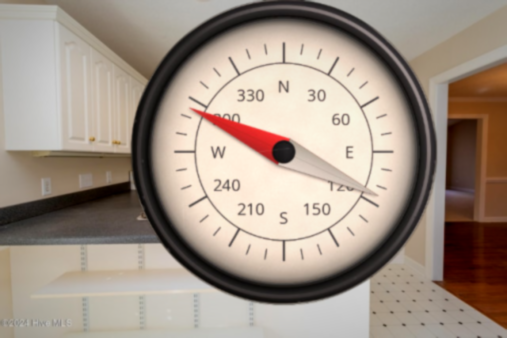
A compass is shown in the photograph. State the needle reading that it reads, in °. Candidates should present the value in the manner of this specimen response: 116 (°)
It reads 295 (°)
